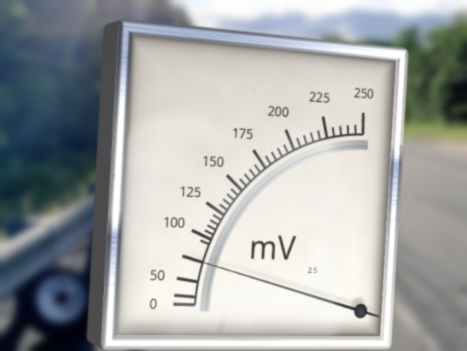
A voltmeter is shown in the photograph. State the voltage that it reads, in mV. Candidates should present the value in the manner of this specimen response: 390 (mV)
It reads 75 (mV)
